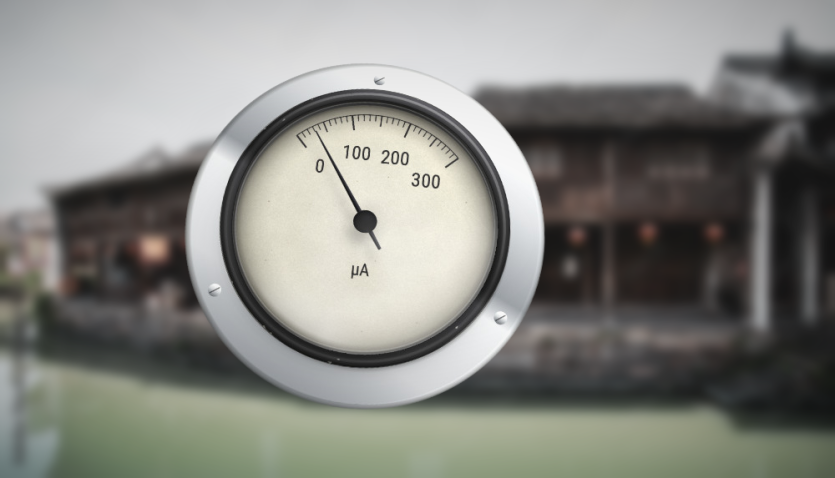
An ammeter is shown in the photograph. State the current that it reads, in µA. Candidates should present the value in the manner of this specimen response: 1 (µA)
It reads 30 (µA)
